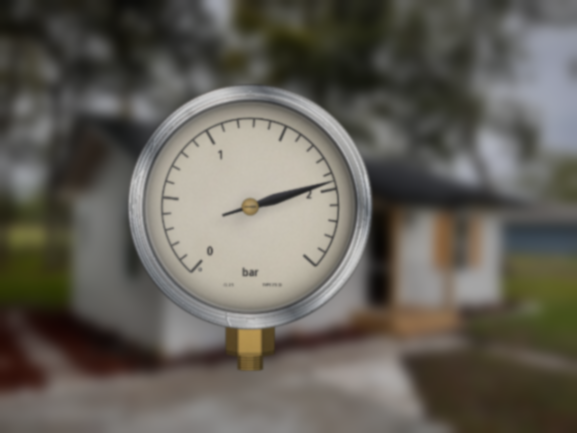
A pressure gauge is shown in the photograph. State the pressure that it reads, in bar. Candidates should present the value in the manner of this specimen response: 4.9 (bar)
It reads 1.95 (bar)
